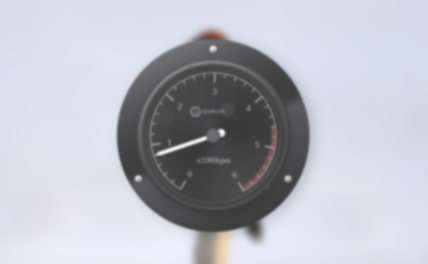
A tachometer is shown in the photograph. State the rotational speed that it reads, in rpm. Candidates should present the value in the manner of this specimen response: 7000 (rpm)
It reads 800 (rpm)
